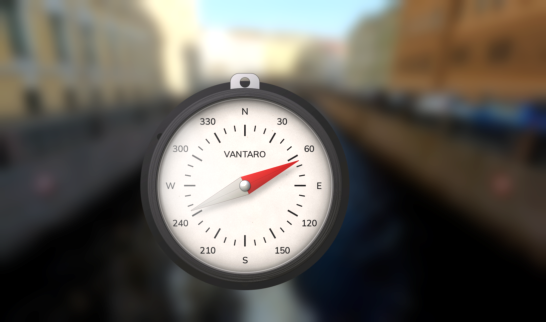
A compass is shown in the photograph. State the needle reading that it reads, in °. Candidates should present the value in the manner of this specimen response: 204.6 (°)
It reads 65 (°)
